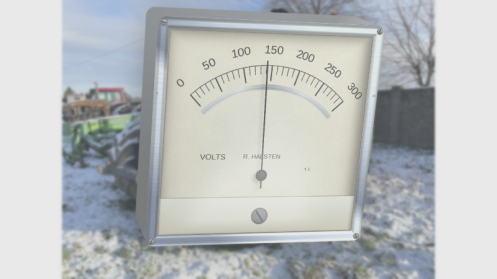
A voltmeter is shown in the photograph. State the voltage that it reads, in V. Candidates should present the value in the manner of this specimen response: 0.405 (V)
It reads 140 (V)
